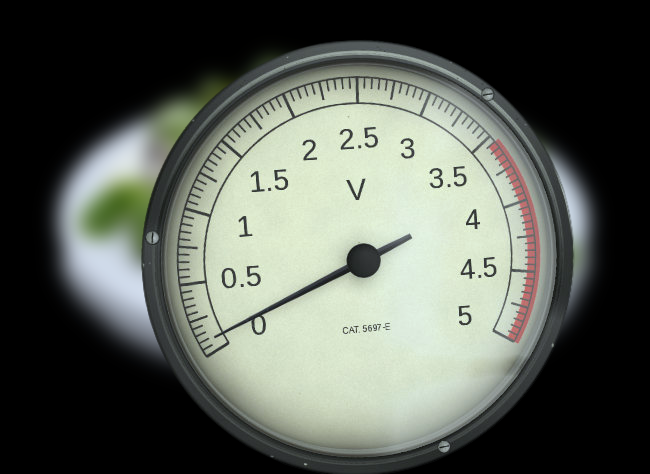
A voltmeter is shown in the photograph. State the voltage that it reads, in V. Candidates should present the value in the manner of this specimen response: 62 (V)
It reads 0.1 (V)
